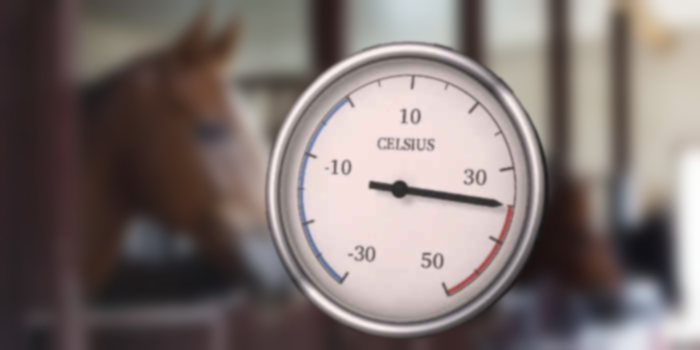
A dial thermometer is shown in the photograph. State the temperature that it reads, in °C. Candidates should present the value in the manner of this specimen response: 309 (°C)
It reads 35 (°C)
